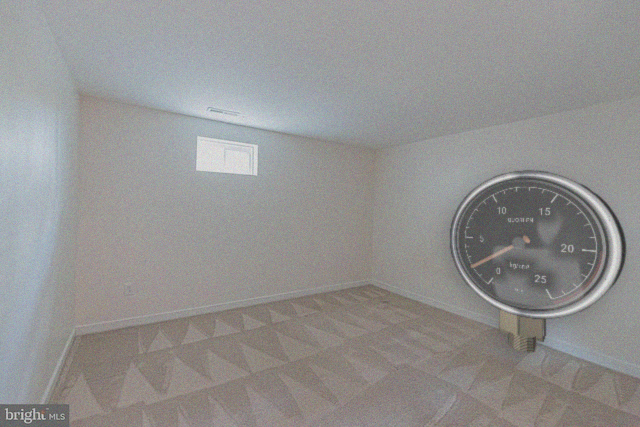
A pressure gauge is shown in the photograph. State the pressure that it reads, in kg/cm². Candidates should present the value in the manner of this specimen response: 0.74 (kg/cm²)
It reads 2 (kg/cm²)
